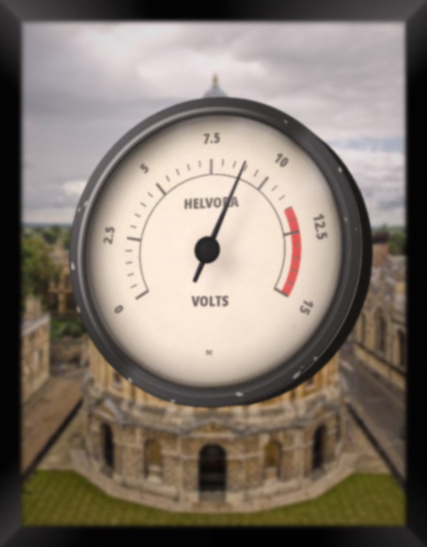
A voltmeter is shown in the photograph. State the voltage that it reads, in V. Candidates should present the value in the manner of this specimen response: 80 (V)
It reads 9 (V)
